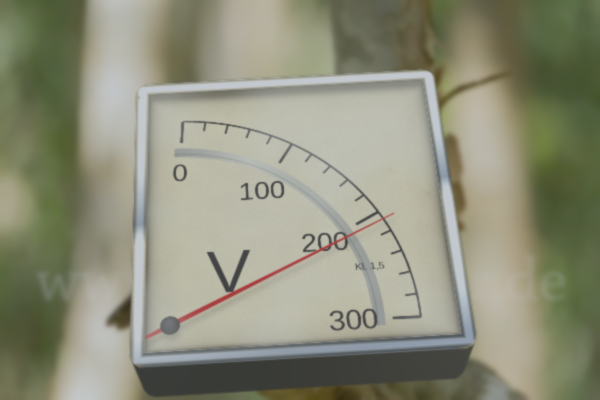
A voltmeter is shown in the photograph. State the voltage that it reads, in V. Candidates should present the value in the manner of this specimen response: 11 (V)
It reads 210 (V)
